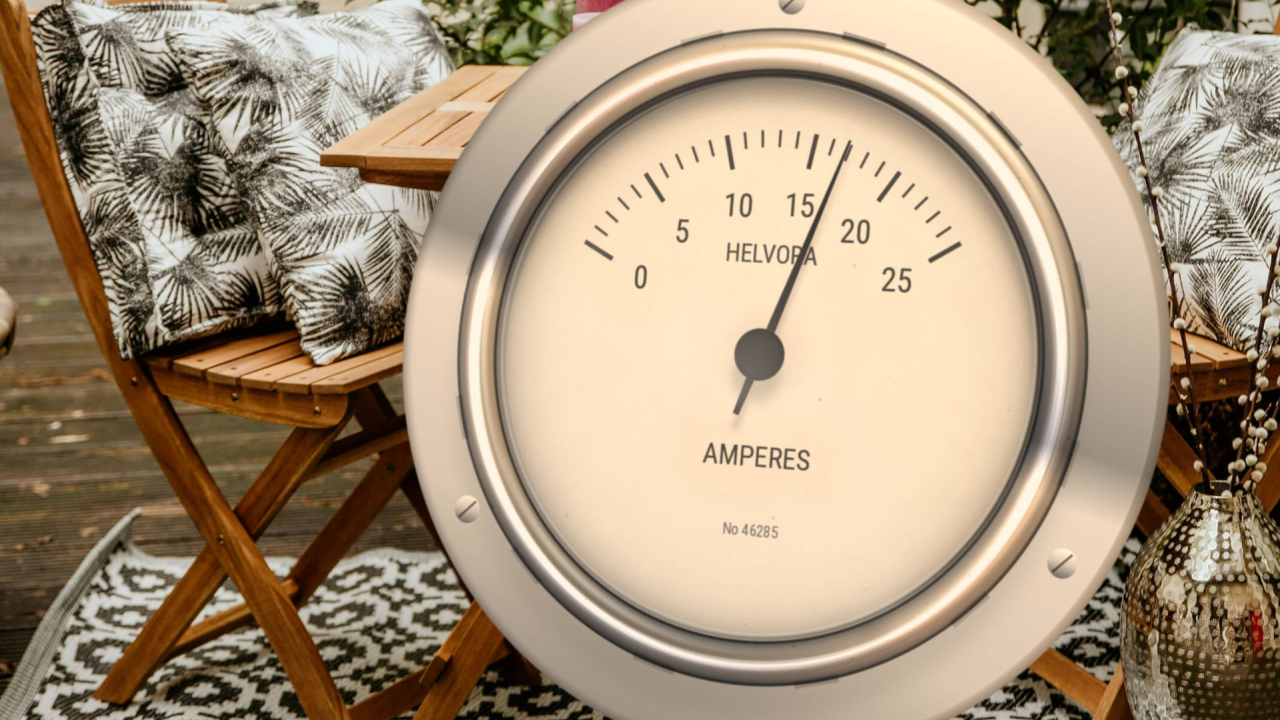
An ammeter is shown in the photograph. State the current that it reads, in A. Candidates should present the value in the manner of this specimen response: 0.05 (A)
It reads 17 (A)
